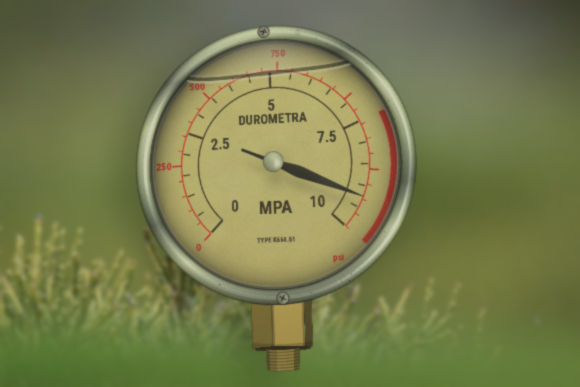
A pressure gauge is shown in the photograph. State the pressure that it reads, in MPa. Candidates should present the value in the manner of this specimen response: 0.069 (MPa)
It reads 9.25 (MPa)
